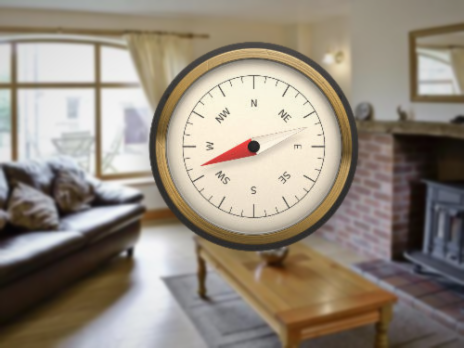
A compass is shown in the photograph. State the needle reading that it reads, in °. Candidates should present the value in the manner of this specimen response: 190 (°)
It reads 250 (°)
